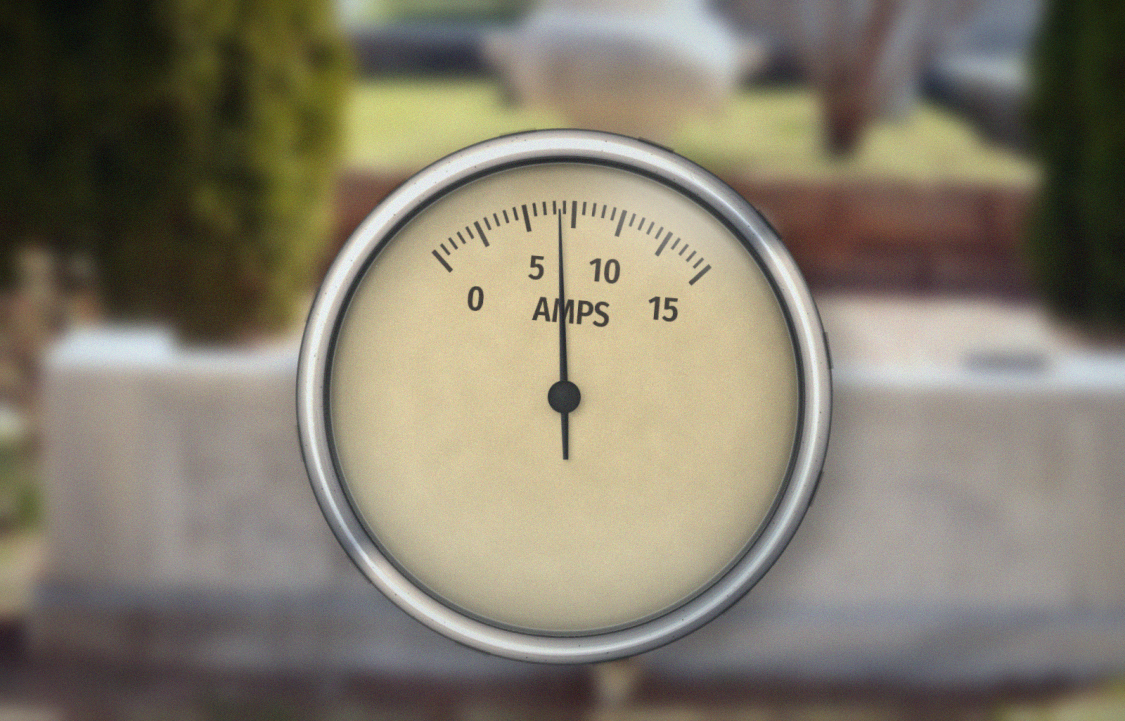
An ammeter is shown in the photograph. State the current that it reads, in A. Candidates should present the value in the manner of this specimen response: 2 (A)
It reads 6.75 (A)
